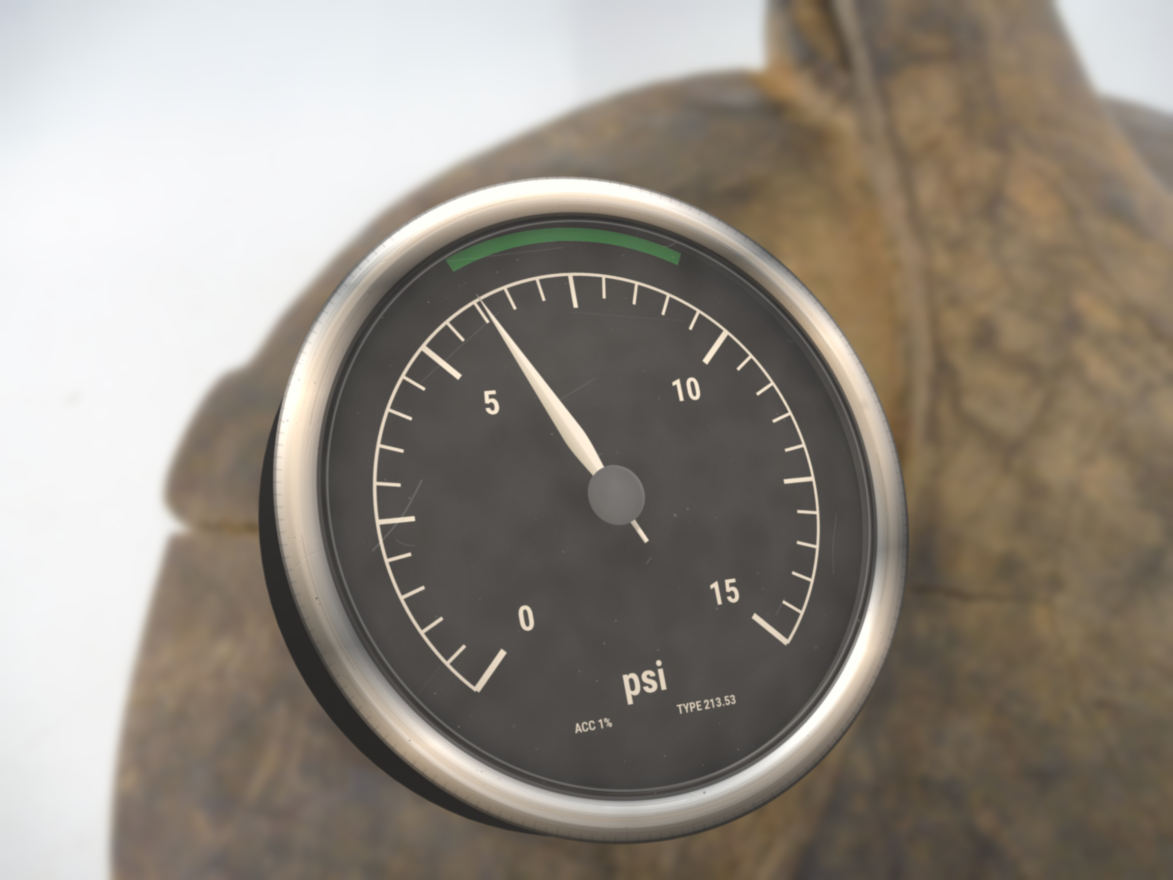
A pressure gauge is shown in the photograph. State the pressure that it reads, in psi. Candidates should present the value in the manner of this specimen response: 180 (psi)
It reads 6 (psi)
